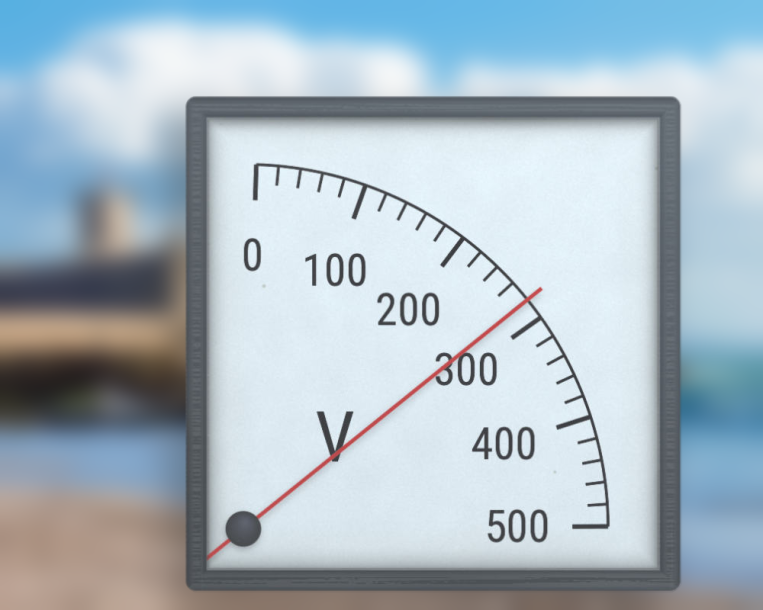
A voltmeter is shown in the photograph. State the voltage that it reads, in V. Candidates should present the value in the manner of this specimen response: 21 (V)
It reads 280 (V)
